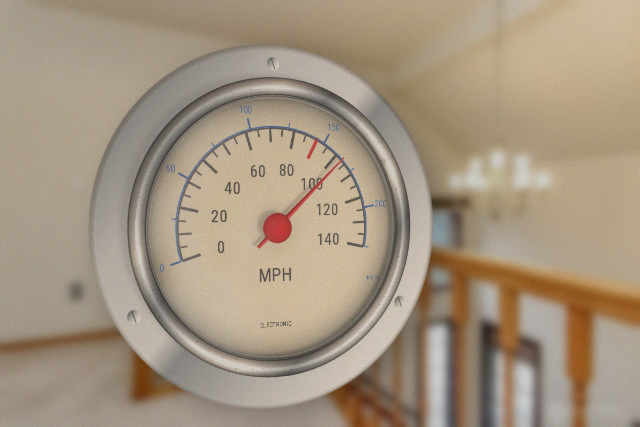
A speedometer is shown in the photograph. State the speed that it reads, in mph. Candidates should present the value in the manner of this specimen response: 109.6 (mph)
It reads 102.5 (mph)
